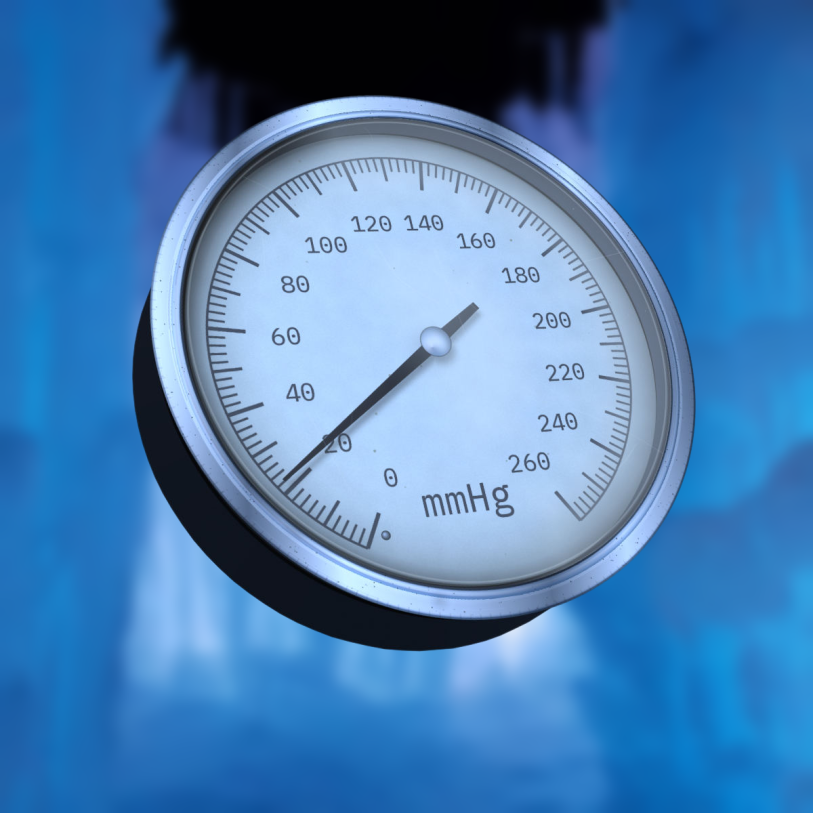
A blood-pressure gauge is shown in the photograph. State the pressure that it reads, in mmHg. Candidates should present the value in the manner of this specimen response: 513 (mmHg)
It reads 22 (mmHg)
